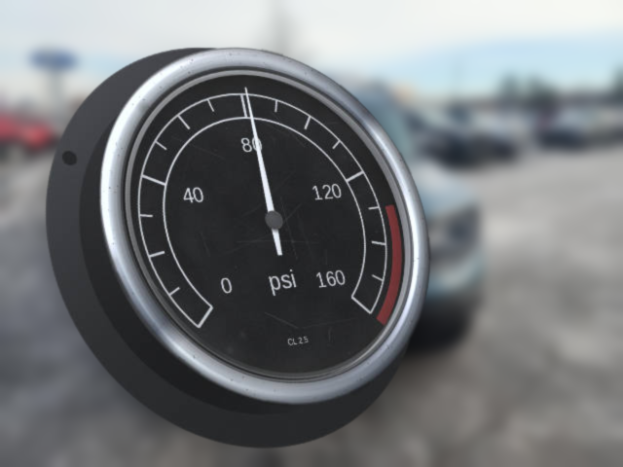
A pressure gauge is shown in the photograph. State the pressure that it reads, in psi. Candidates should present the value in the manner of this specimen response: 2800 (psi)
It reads 80 (psi)
